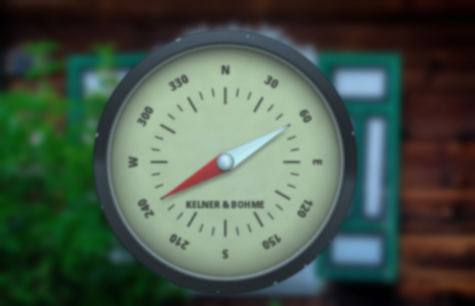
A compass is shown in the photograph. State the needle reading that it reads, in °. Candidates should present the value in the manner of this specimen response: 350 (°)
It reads 240 (°)
